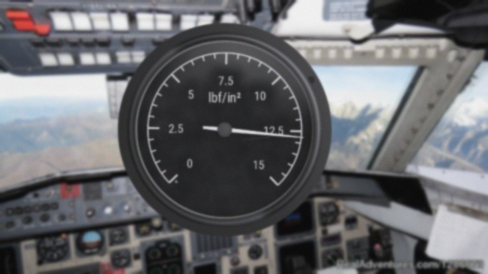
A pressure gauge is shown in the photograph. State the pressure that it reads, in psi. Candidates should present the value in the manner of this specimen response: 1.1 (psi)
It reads 12.75 (psi)
